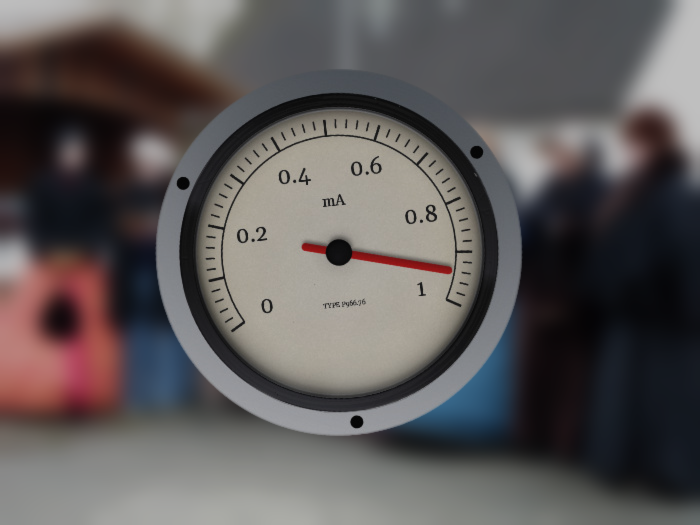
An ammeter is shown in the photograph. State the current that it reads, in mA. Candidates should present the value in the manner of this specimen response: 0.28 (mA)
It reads 0.94 (mA)
